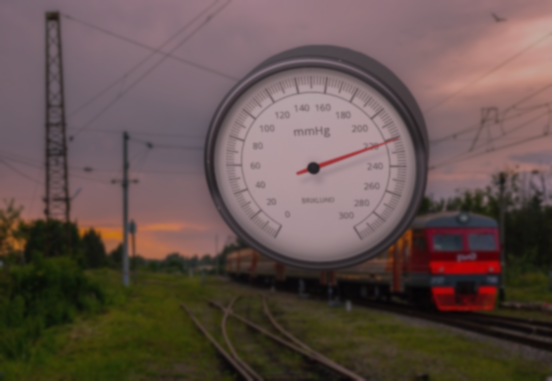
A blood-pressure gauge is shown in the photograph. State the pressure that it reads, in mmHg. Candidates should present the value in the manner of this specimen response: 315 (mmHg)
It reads 220 (mmHg)
